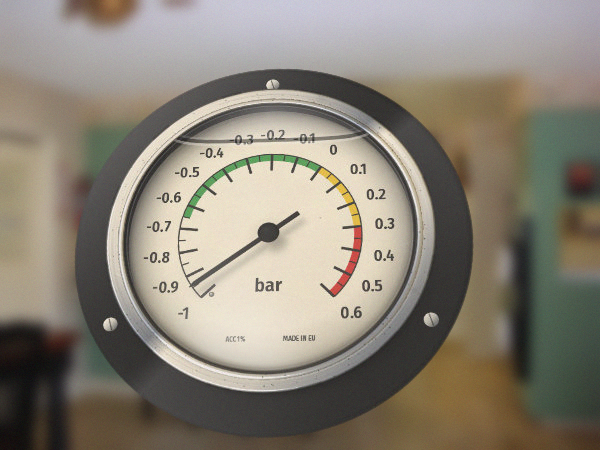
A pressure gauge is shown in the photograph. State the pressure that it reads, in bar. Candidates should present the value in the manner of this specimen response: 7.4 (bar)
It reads -0.95 (bar)
